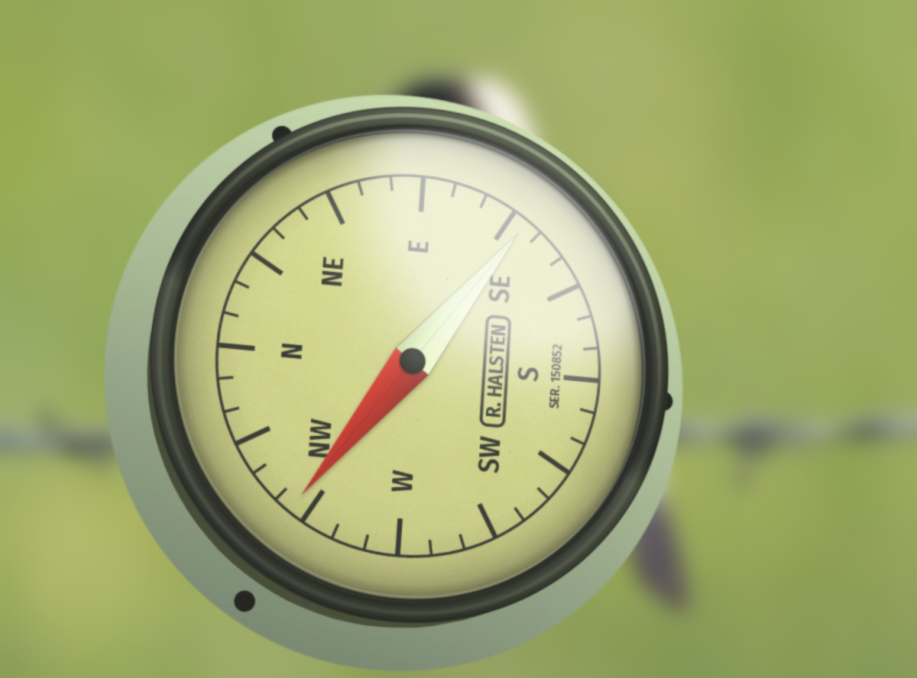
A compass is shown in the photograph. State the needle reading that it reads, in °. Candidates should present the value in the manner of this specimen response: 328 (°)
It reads 305 (°)
